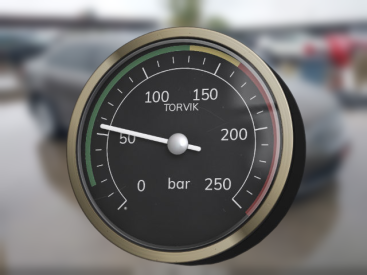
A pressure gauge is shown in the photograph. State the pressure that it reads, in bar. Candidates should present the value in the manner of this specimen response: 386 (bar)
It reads 55 (bar)
